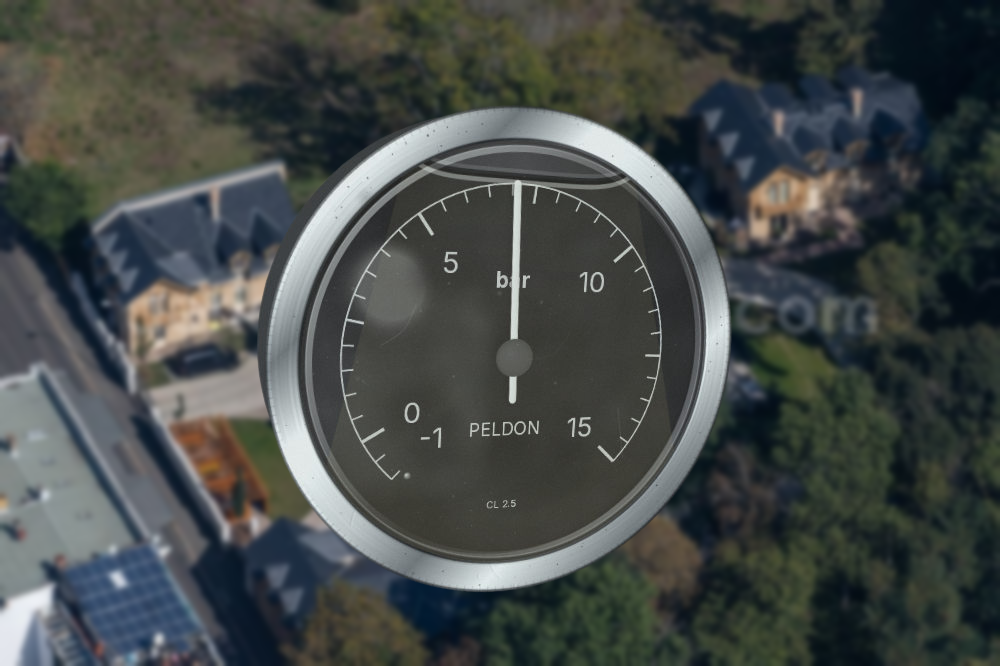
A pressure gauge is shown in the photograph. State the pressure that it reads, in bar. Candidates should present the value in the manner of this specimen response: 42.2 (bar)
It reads 7 (bar)
